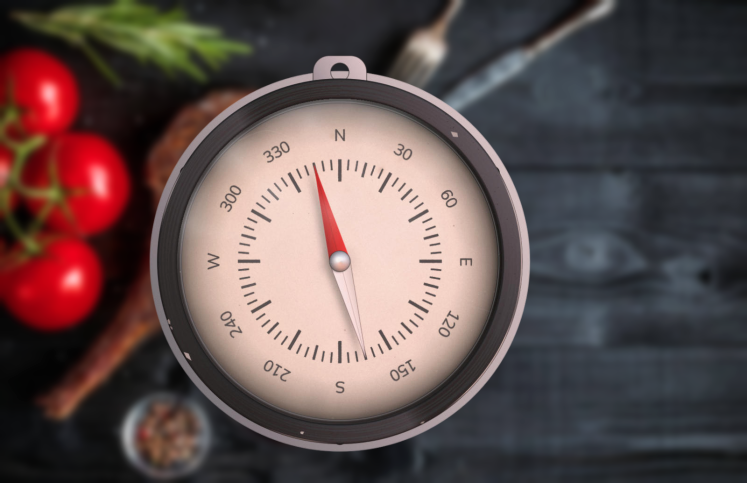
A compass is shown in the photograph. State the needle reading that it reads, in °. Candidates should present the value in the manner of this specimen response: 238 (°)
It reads 345 (°)
